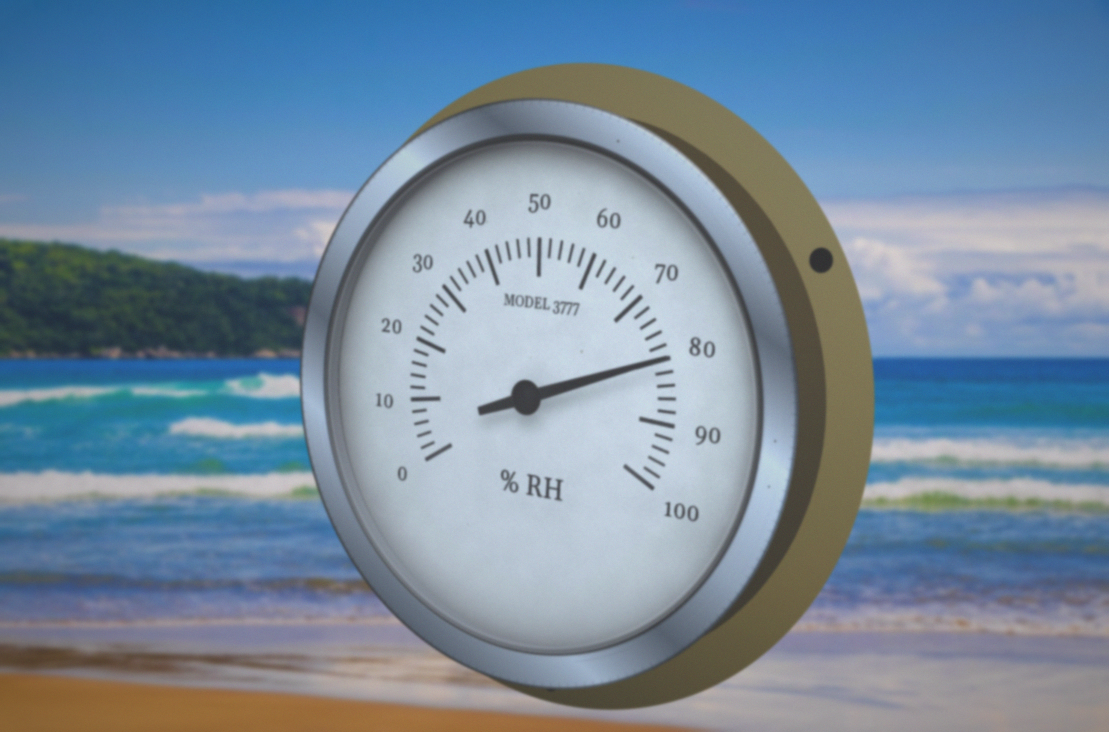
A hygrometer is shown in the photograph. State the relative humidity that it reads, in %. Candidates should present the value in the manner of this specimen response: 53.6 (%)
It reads 80 (%)
